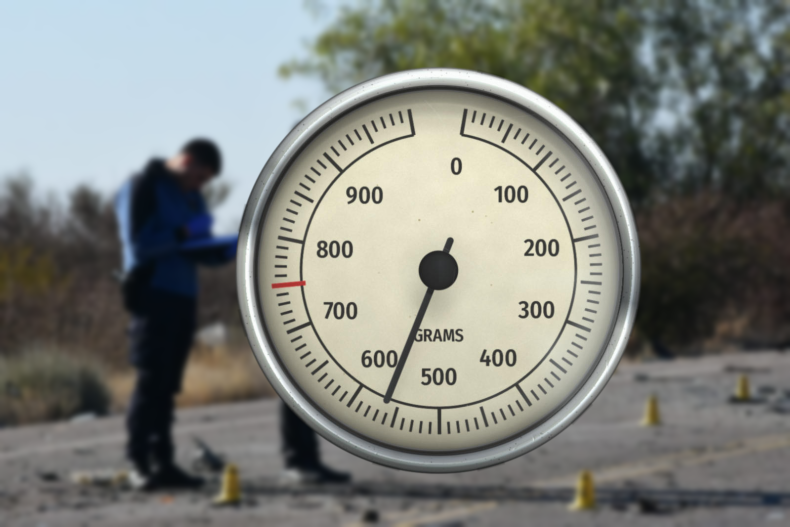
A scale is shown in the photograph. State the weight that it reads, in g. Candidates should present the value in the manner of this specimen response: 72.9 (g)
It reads 565 (g)
